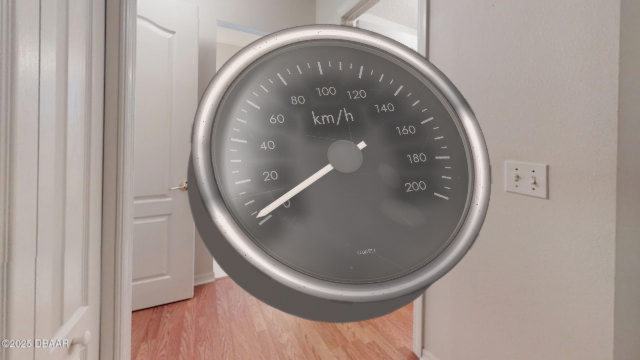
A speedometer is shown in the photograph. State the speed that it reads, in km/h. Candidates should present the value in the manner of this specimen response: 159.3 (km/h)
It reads 2.5 (km/h)
